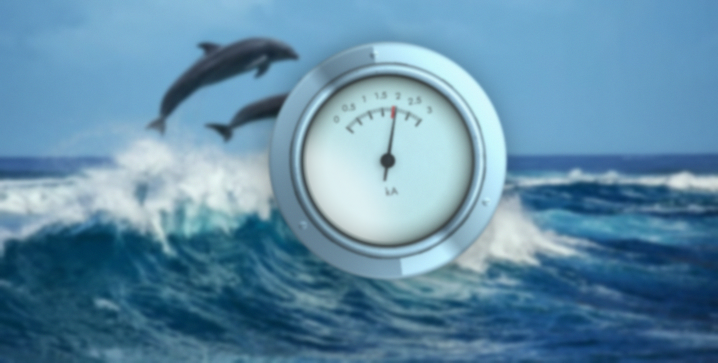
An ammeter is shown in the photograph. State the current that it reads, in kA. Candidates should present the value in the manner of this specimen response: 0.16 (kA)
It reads 2 (kA)
